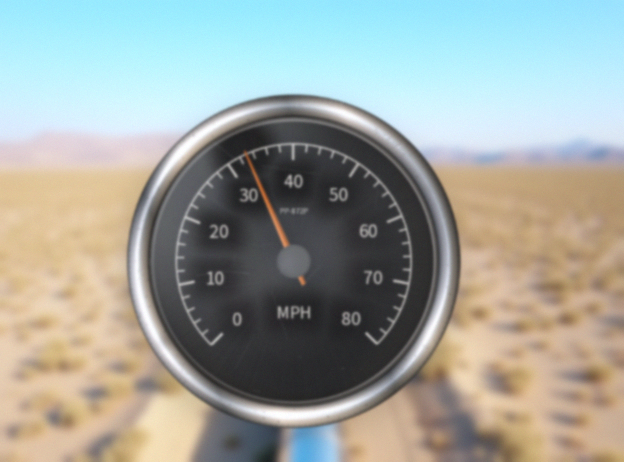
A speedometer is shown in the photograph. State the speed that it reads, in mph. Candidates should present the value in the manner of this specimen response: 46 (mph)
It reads 33 (mph)
